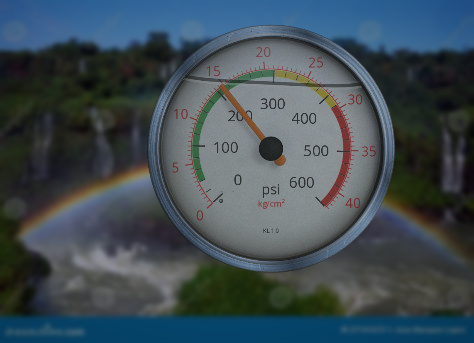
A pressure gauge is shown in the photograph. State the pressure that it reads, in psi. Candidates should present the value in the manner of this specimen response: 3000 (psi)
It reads 210 (psi)
